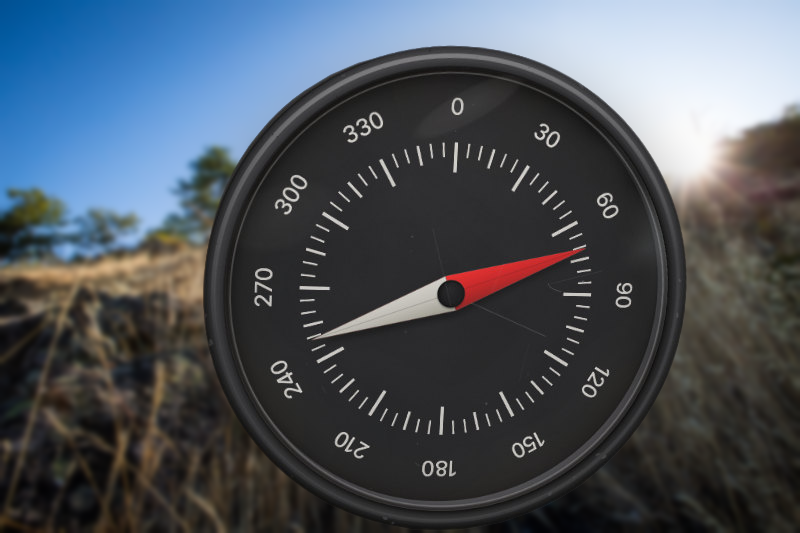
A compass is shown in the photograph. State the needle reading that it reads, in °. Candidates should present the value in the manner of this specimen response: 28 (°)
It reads 70 (°)
